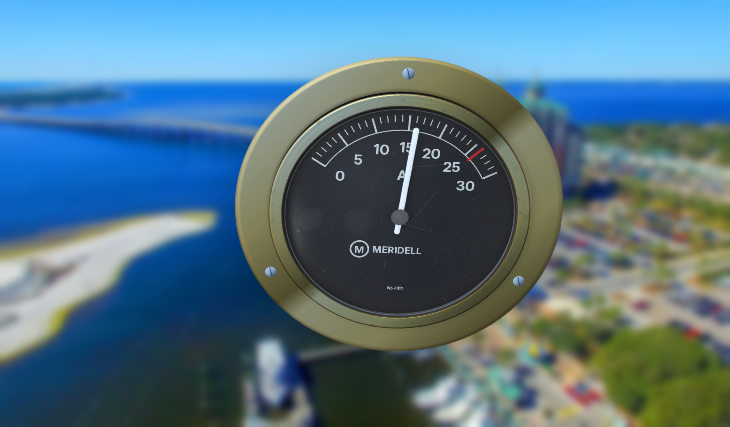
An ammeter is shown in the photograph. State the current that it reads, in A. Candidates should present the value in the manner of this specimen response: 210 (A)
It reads 16 (A)
